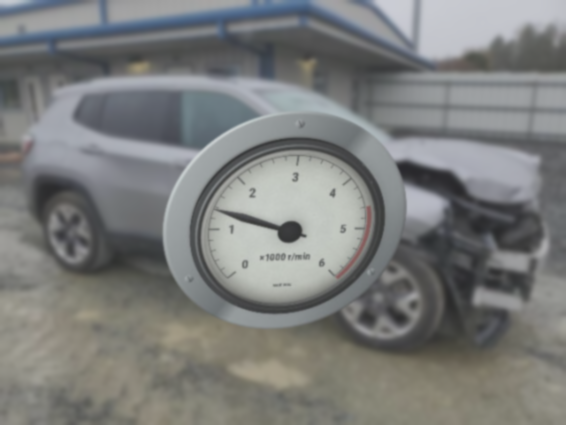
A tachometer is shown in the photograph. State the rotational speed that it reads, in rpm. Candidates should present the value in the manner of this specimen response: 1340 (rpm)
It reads 1400 (rpm)
